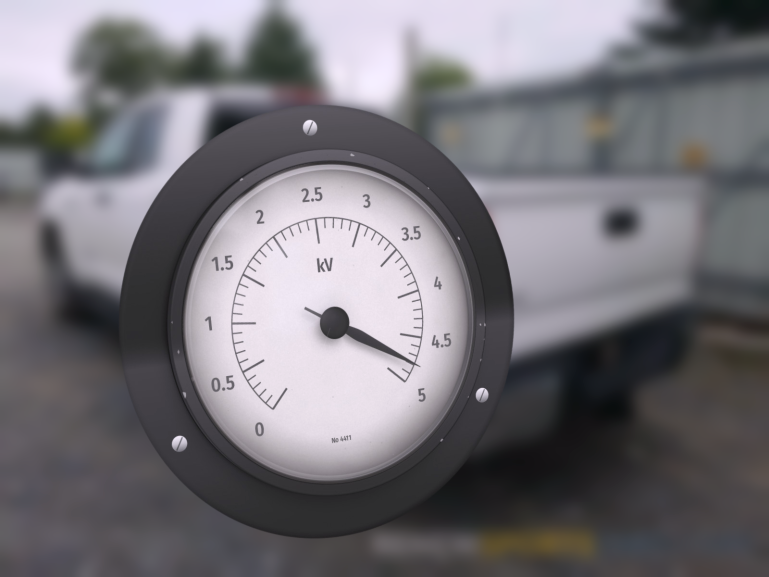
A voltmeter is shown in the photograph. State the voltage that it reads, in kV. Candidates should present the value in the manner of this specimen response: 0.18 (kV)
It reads 4.8 (kV)
